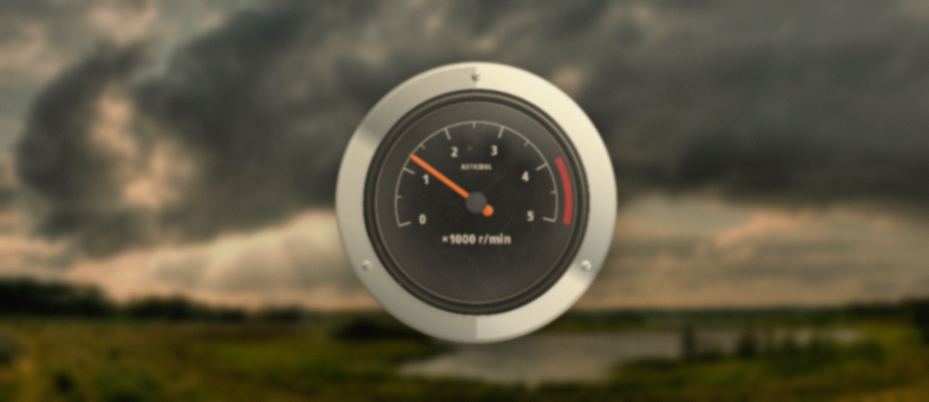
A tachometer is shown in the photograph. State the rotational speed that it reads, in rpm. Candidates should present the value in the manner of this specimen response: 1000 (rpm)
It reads 1250 (rpm)
